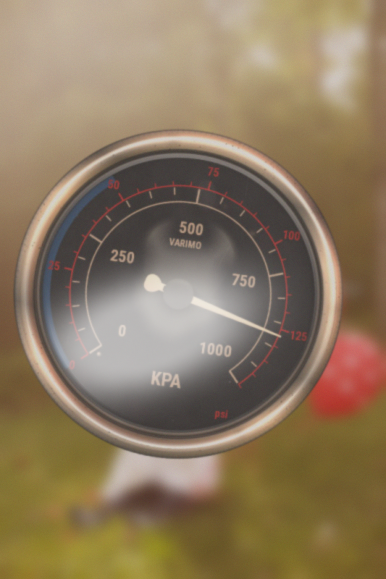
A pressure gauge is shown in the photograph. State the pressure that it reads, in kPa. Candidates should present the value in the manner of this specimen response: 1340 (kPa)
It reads 875 (kPa)
